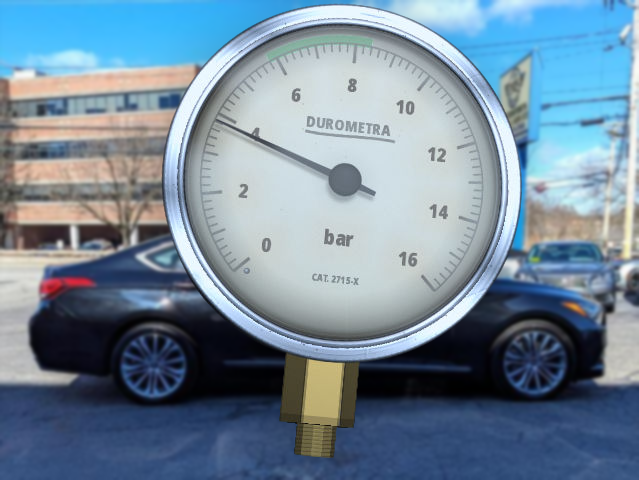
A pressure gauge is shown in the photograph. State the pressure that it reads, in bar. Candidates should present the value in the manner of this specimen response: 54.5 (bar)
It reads 3.8 (bar)
